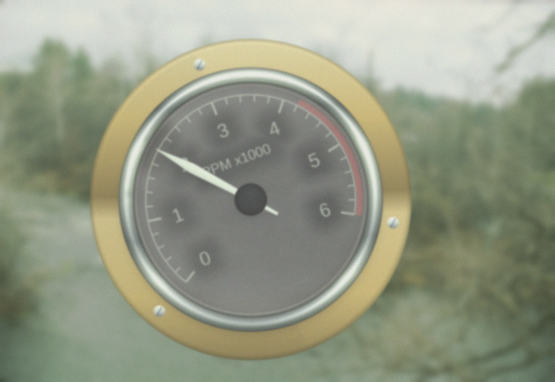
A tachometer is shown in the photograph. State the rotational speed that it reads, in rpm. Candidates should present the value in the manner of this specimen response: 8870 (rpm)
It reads 2000 (rpm)
